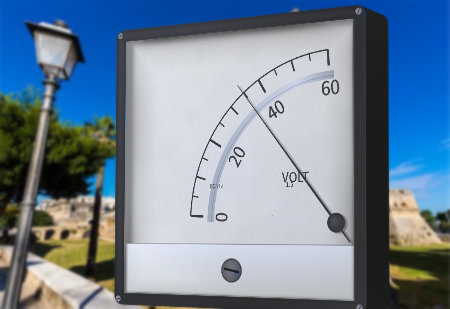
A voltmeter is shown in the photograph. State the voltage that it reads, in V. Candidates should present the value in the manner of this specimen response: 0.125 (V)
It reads 35 (V)
